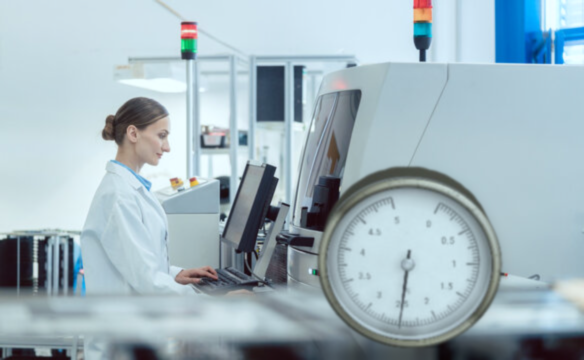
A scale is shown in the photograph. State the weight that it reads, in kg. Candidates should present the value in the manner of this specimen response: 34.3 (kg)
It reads 2.5 (kg)
